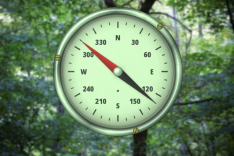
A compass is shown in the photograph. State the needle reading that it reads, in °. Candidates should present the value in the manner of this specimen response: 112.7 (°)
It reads 310 (°)
